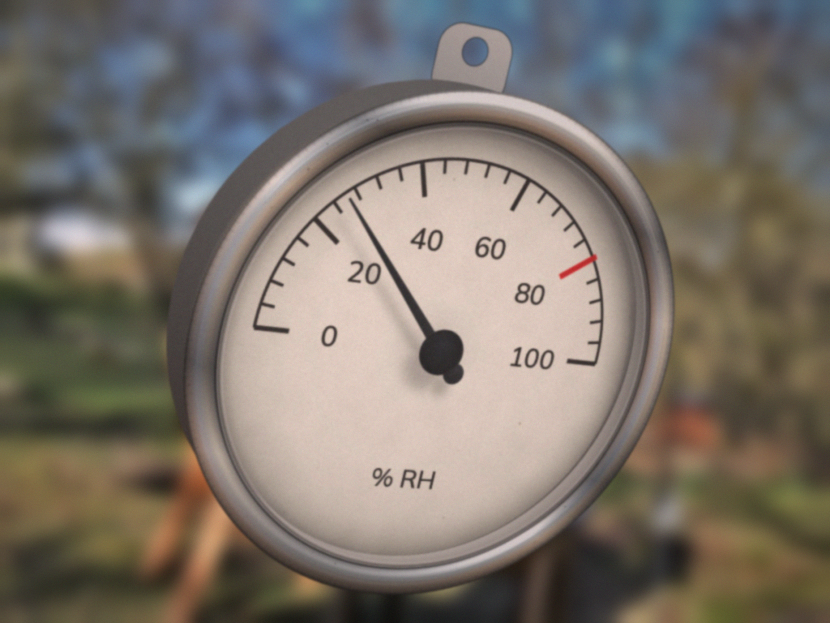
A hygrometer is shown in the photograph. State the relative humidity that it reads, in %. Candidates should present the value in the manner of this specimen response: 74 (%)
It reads 26 (%)
